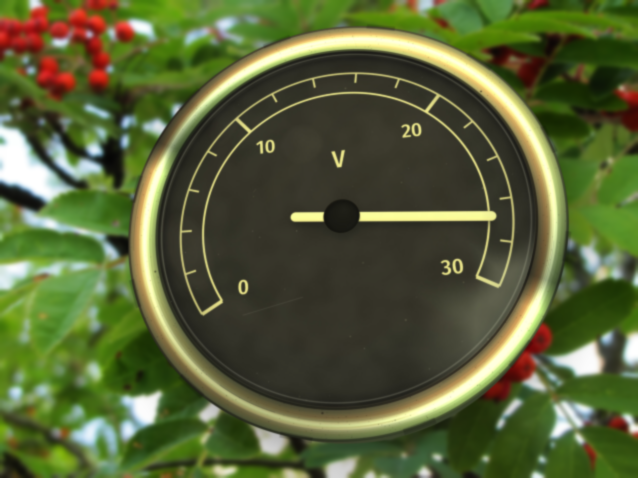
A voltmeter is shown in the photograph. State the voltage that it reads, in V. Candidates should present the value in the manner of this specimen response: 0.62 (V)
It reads 27 (V)
